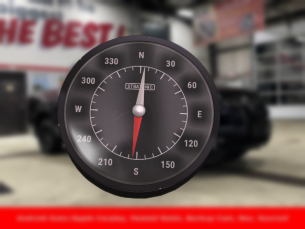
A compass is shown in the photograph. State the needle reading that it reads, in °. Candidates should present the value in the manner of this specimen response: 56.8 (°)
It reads 185 (°)
